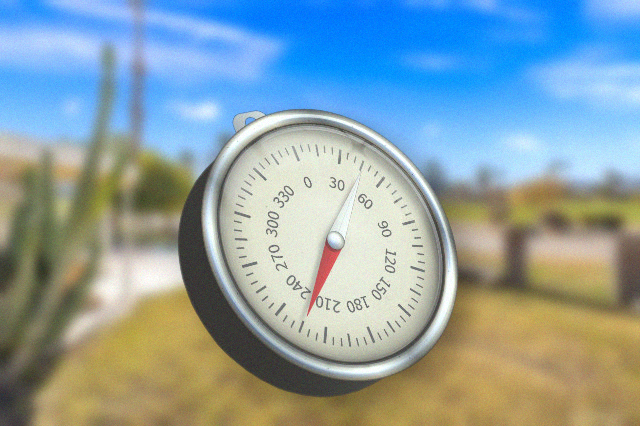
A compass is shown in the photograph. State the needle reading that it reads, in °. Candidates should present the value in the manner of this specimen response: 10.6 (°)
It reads 225 (°)
